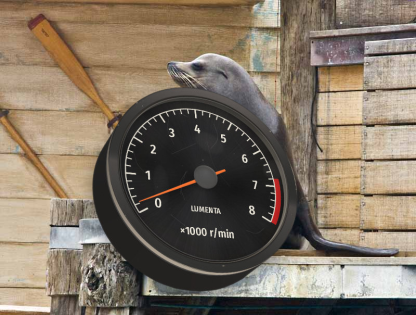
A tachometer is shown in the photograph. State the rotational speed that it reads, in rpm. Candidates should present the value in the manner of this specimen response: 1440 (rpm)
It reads 200 (rpm)
